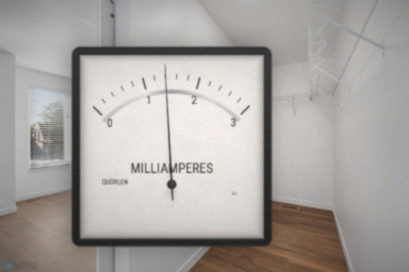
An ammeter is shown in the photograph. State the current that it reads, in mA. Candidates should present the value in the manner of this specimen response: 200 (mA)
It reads 1.4 (mA)
